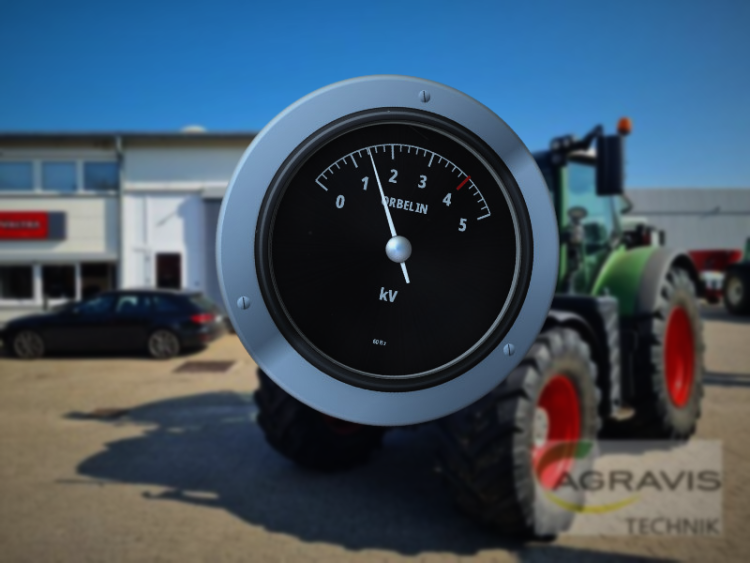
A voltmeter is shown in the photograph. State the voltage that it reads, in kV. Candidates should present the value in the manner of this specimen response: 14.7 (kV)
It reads 1.4 (kV)
